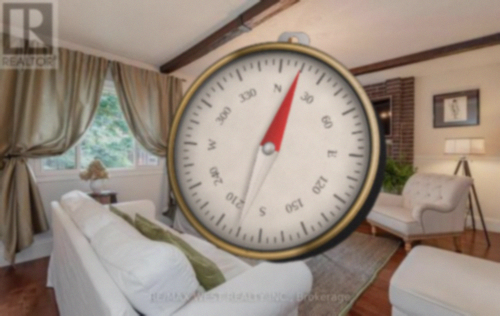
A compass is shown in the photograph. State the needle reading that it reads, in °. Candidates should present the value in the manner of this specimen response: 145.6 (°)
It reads 15 (°)
